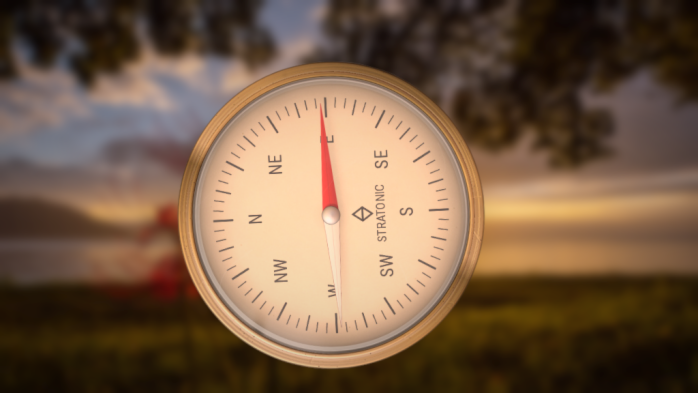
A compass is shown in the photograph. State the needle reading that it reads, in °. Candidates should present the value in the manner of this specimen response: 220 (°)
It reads 87.5 (°)
